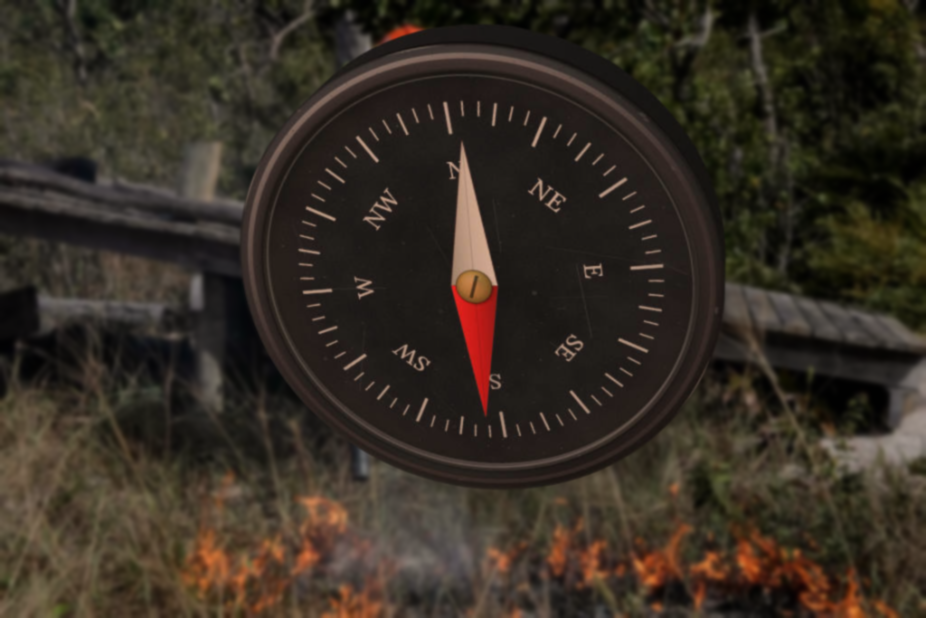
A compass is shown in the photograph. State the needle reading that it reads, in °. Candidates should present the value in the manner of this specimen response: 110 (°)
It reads 185 (°)
